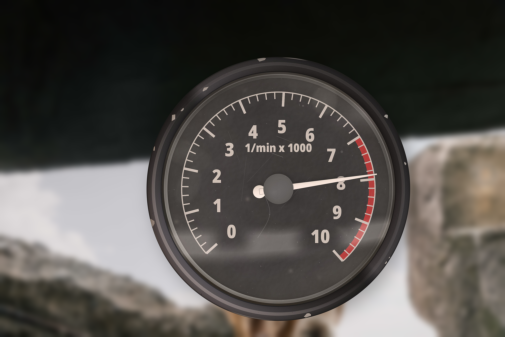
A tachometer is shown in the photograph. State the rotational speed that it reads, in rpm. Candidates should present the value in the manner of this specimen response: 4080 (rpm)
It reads 7900 (rpm)
